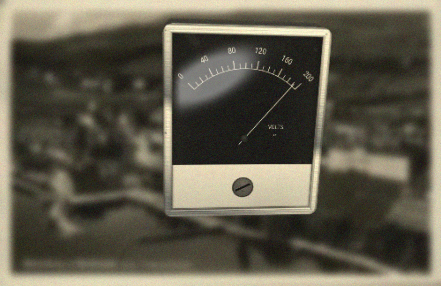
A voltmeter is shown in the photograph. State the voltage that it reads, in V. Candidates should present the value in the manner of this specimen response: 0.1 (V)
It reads 190 (V)
